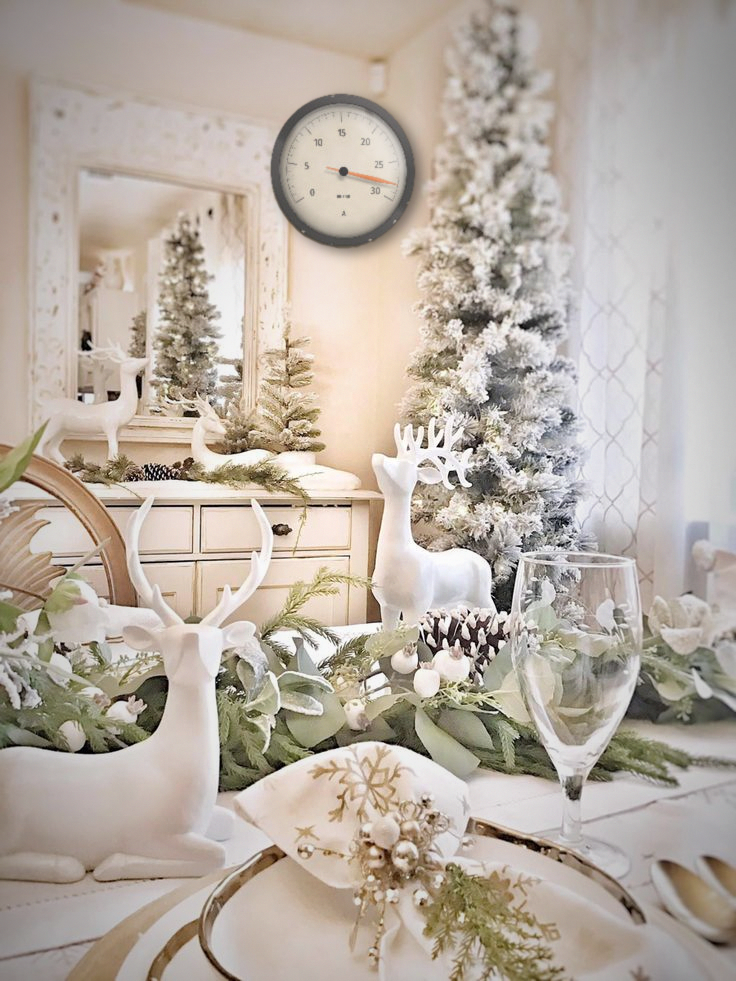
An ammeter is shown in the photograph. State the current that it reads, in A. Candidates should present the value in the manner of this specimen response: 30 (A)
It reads 28 (A)
